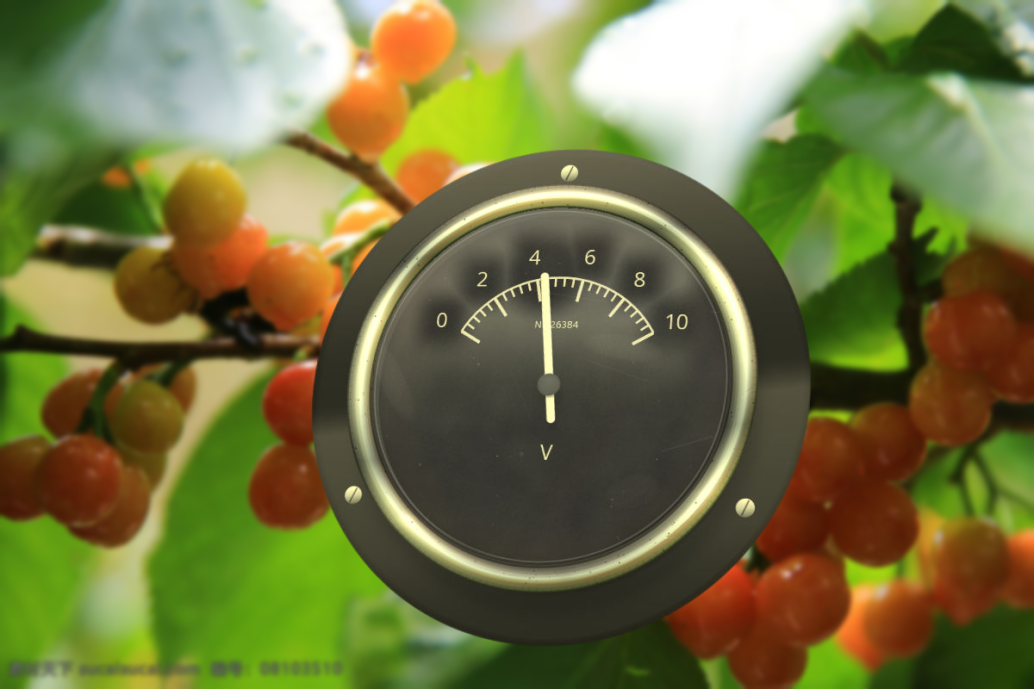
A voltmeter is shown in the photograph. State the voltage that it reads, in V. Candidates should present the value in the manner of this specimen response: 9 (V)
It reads 4.4 (V)
